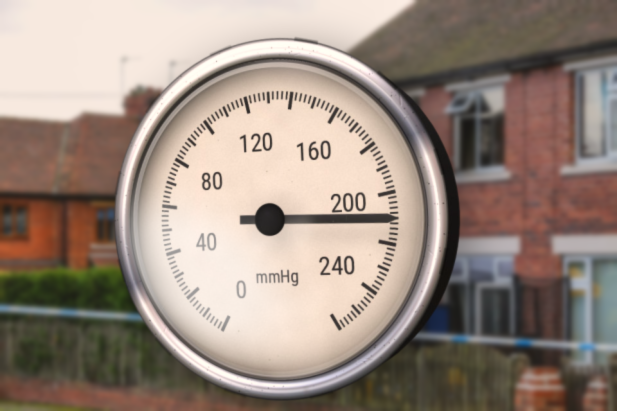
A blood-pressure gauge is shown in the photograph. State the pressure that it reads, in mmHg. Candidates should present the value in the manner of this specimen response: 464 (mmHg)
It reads 210 (mmHg)
